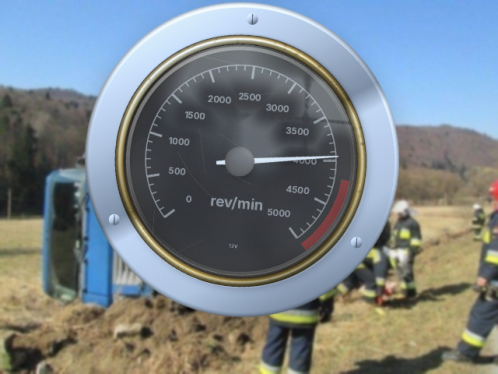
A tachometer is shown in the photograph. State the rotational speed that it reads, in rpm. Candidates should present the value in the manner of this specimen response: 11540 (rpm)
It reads 3950 (rpm)
